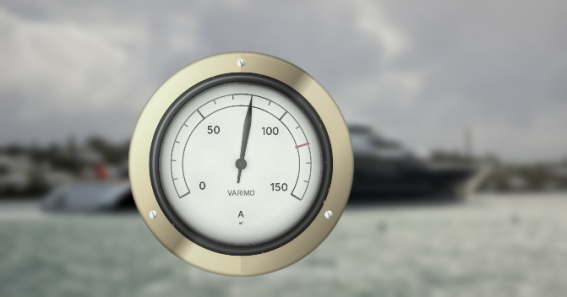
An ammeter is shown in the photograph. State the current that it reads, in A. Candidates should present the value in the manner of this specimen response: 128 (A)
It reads 80 (A)
